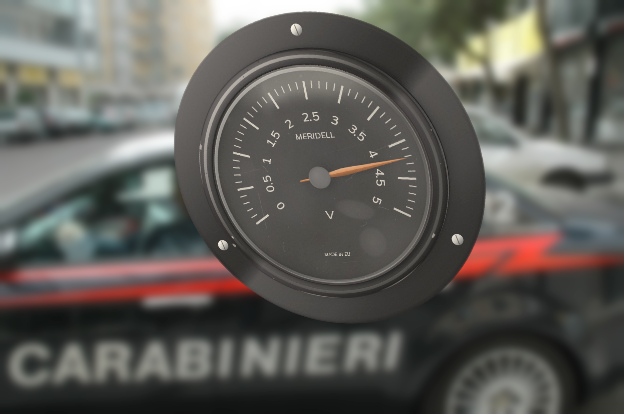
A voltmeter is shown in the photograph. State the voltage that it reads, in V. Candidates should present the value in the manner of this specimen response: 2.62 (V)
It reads 4.2 (V)
